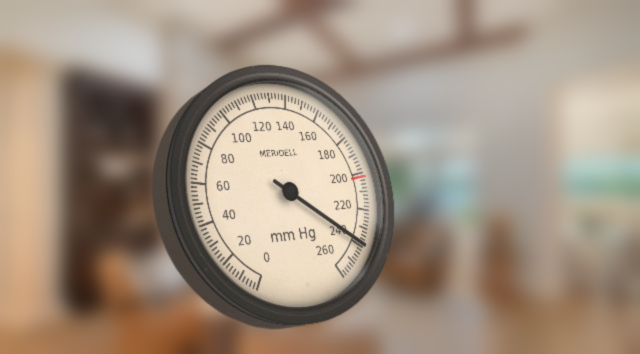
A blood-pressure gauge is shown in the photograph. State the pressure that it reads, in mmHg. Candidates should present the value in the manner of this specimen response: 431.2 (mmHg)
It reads 240 (mmHg)
